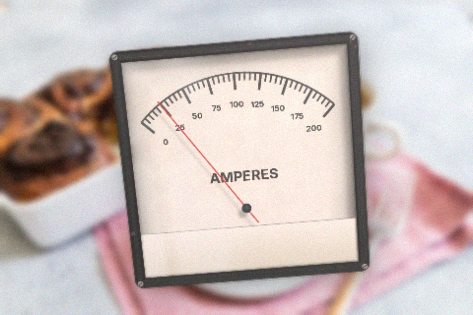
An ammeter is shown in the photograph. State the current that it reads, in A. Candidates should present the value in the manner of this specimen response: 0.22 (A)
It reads 25 (A)
